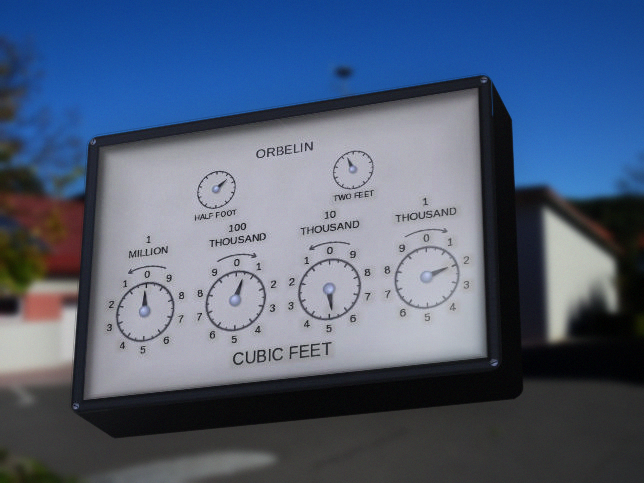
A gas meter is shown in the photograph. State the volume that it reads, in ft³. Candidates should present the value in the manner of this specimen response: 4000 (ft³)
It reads 5200 (ft³)
